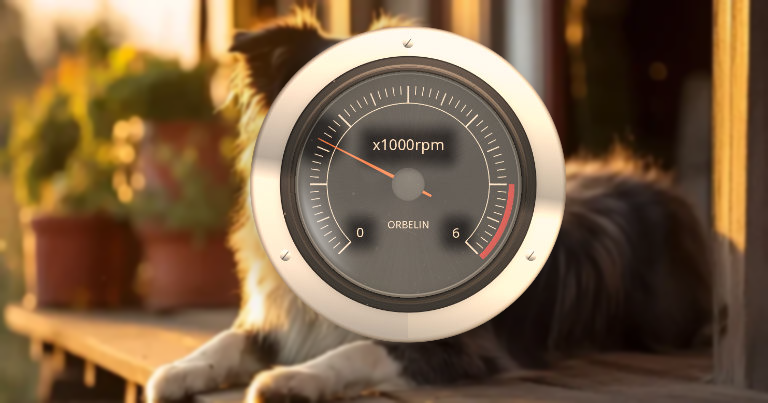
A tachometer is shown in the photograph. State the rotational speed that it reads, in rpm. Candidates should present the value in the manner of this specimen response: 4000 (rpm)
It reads 1600 (rpm)
